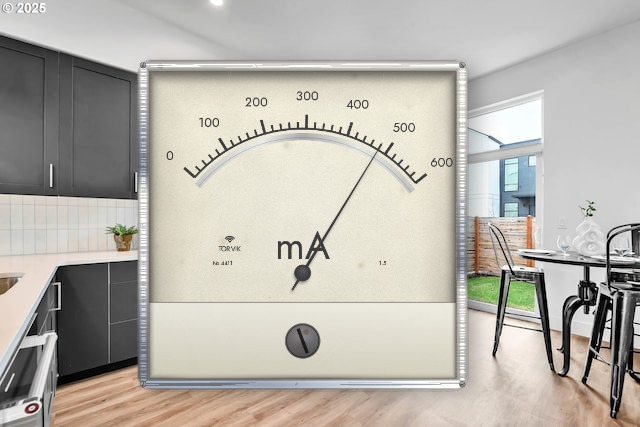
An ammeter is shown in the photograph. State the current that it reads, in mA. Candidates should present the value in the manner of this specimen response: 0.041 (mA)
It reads 480 (mA)
